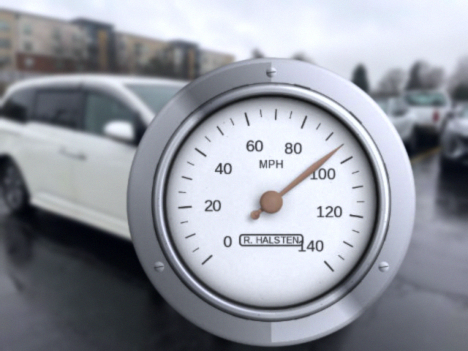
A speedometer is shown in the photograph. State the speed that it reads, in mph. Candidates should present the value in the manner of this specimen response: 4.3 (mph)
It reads 95 (mph)
